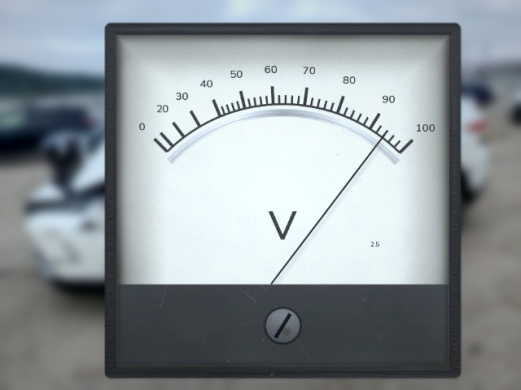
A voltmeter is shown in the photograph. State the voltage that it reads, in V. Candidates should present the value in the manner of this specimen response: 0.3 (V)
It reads 94 (V)
